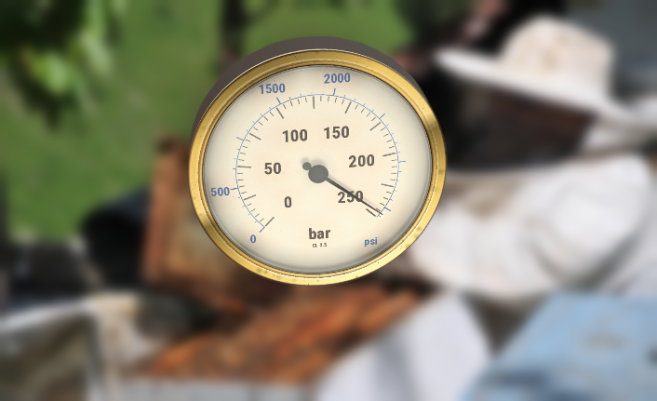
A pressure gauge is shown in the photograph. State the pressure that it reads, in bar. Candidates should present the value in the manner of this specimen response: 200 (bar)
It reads 245 (bar)
